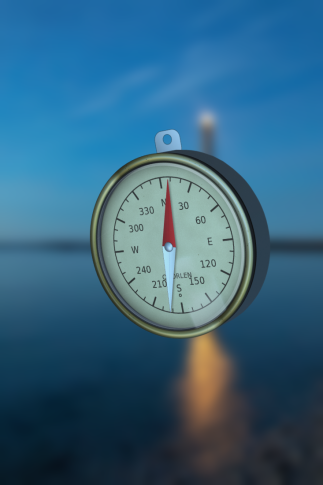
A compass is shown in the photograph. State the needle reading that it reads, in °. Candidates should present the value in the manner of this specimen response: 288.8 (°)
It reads 10 (°)
